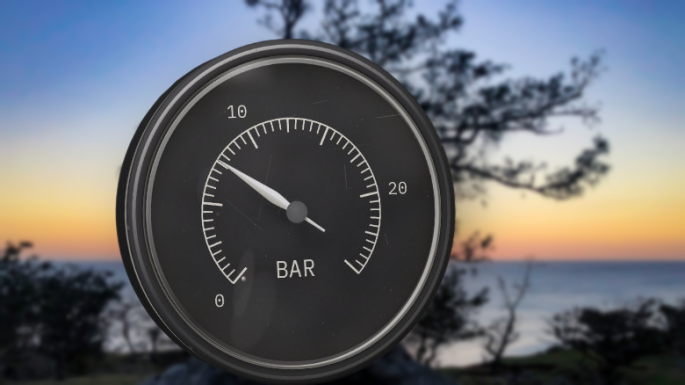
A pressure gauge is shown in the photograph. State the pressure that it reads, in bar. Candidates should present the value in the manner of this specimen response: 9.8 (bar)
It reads 7.5 (bar)
